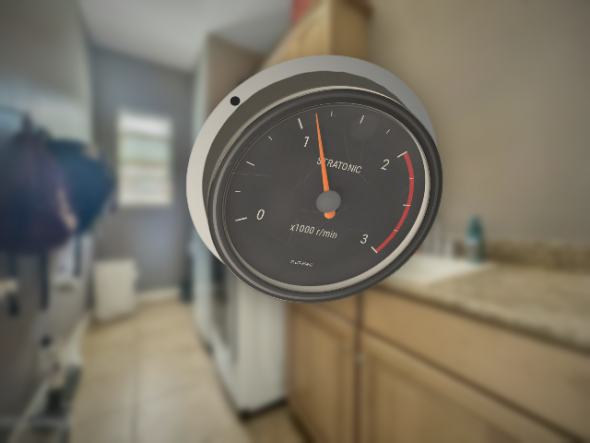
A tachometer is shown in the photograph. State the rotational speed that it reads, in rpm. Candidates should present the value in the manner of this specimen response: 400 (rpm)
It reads 1125 (rpm)
